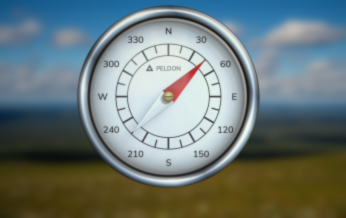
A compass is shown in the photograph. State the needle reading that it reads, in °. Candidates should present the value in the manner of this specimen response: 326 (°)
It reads 45 (°)
